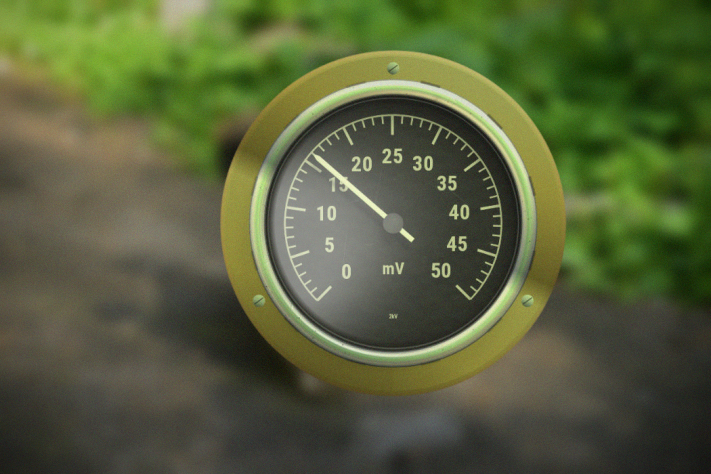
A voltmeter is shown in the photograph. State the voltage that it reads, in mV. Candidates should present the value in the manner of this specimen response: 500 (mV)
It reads 16 (mV)
